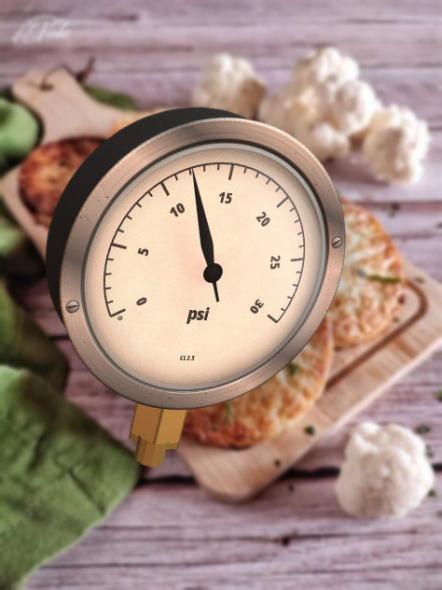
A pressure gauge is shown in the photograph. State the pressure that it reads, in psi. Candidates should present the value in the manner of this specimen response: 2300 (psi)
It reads 12 (psi)
